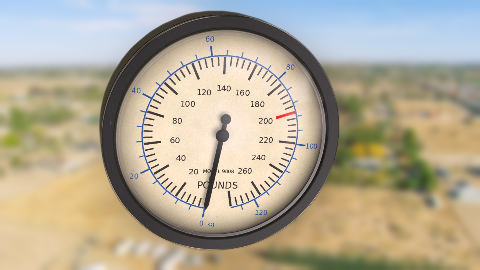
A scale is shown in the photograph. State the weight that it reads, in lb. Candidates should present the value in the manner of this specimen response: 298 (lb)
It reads 0 (lb)
